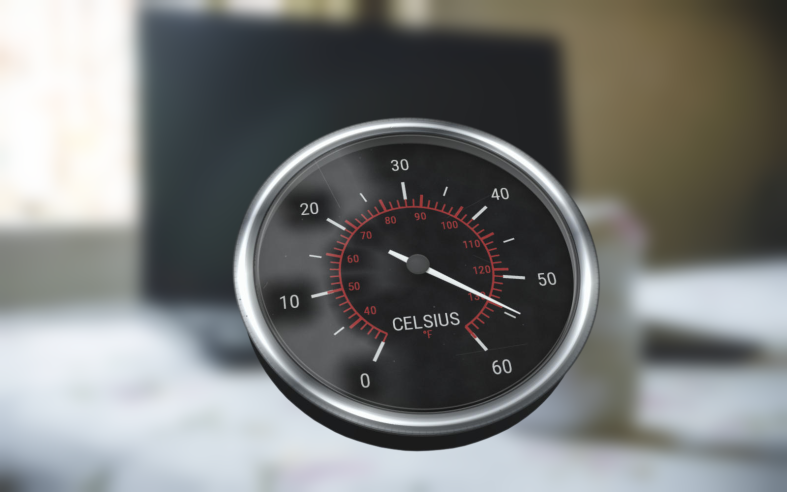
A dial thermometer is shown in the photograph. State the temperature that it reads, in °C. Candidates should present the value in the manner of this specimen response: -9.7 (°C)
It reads 55 (°C)
